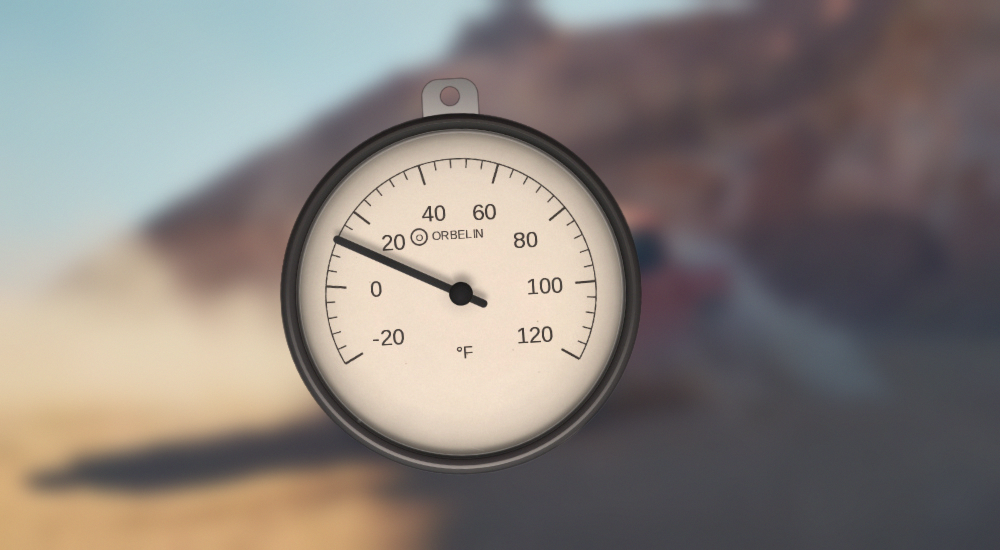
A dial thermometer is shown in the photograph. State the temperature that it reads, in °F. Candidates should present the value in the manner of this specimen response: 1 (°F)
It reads 12 (°F)
